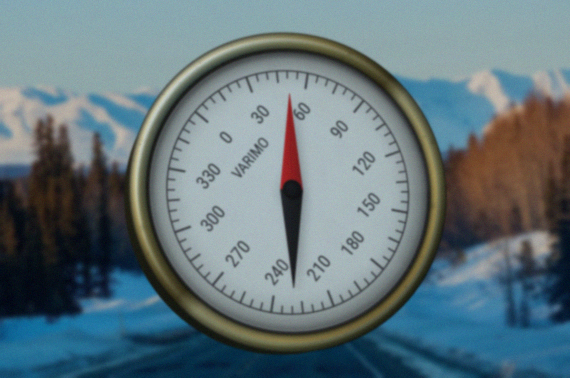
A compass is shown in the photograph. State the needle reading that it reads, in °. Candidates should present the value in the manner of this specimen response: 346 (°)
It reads 50 (°)
